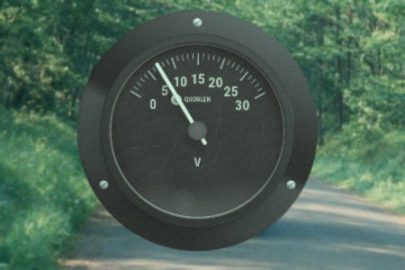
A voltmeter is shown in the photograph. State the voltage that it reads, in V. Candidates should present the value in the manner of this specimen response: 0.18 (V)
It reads 7 (V)
